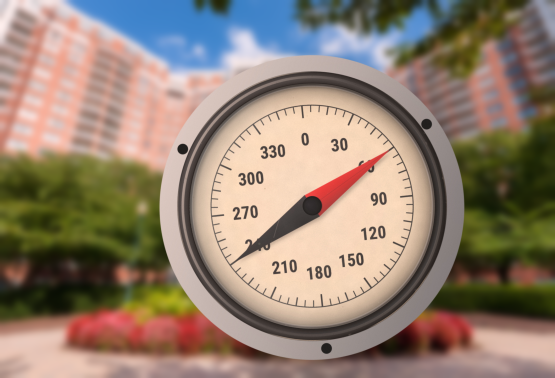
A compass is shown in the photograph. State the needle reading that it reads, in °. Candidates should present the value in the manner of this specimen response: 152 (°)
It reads 60 (°)
